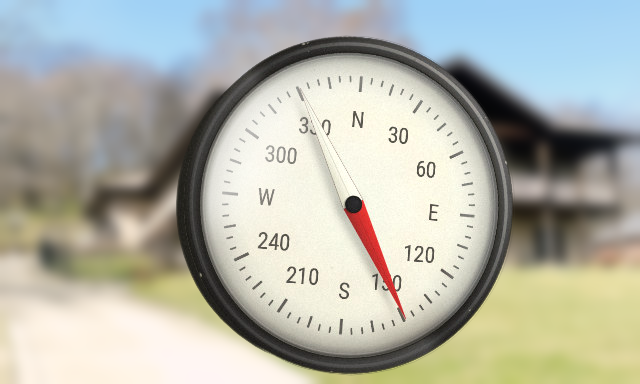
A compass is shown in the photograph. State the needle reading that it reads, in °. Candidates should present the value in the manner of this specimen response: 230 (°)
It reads 150 (°)
